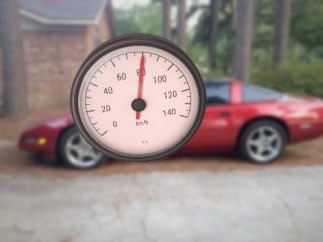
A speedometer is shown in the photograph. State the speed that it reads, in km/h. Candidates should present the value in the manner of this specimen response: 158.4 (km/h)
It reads 80 (km/h)
